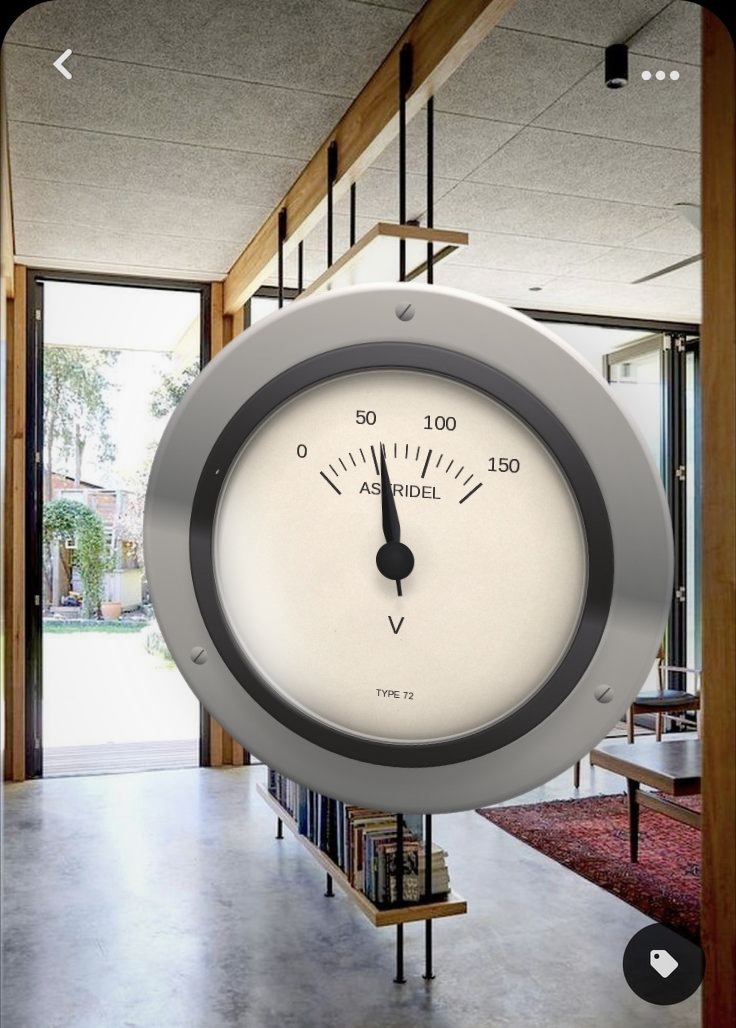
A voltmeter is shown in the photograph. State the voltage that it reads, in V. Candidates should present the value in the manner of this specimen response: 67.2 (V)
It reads 60 (V)
